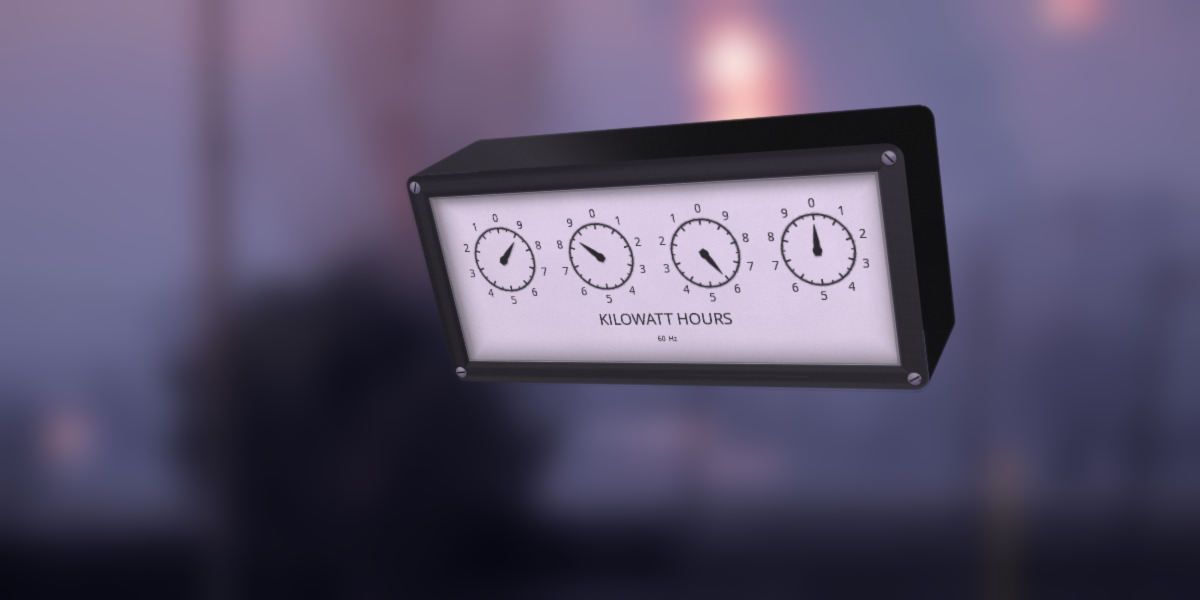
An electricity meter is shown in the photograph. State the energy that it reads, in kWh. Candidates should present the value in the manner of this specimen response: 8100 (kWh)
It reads 8860 (kWh)
